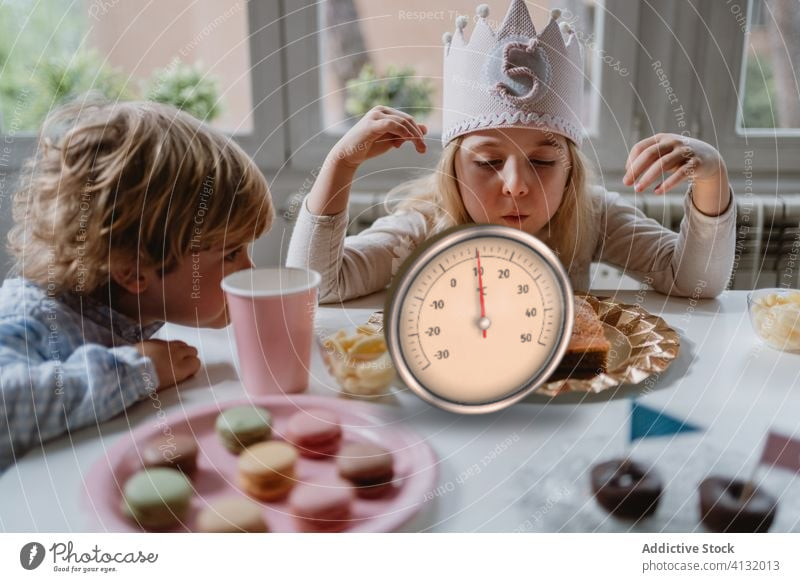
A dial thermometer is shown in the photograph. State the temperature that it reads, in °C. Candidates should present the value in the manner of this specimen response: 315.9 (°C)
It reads 10 (°C)
